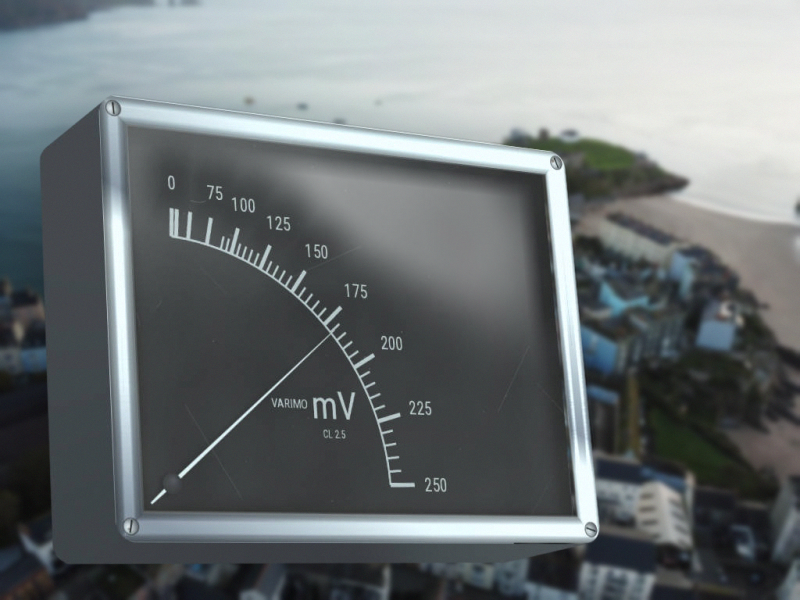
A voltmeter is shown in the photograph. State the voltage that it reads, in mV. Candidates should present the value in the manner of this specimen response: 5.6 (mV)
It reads 180 (mV)
